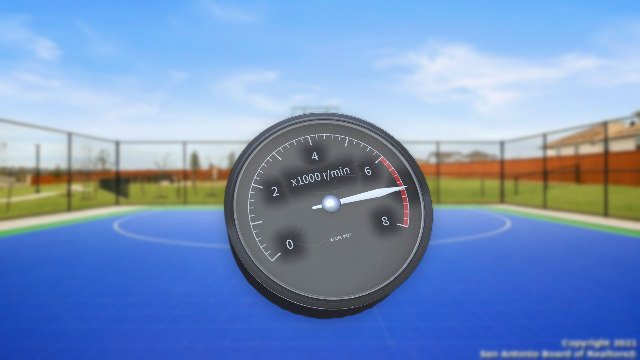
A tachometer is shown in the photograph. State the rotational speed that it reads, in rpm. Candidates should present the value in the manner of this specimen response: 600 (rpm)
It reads 7000 (rpm)
